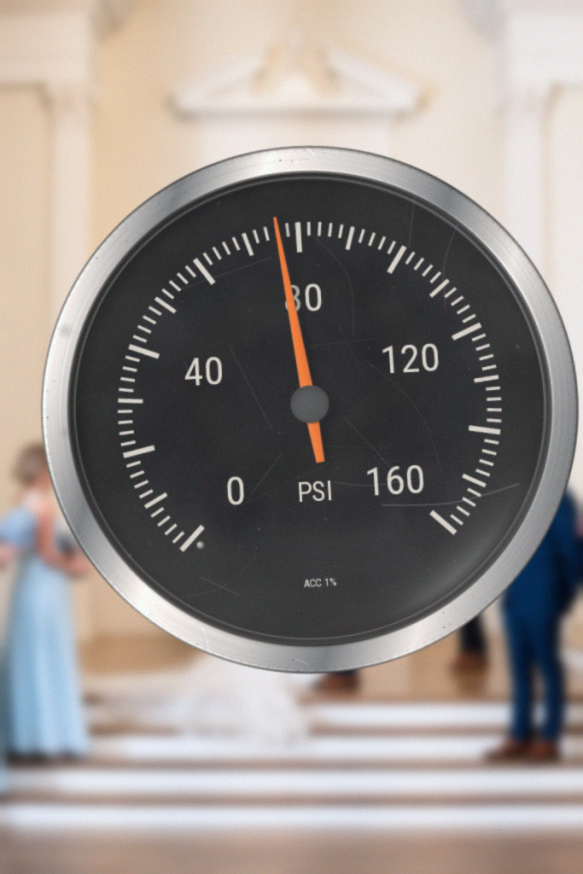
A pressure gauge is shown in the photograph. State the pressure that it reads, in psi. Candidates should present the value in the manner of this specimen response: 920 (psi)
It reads 76 (psi)
